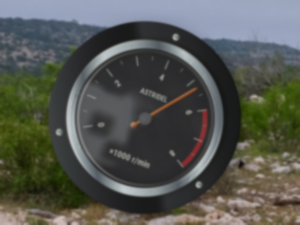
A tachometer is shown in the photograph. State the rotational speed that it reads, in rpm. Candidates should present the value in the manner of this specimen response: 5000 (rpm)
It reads 5250 (rpm)
